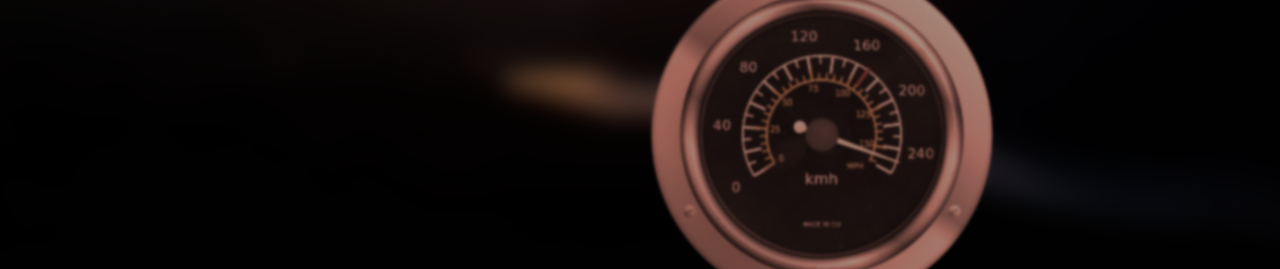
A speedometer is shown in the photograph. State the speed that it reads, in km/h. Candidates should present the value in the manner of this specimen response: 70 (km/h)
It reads 250 (km/h)
